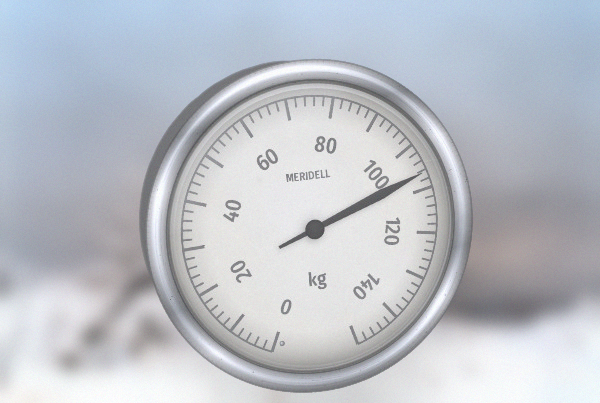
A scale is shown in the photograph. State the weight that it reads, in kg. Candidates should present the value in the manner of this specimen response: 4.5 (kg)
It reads 106 (kg)
